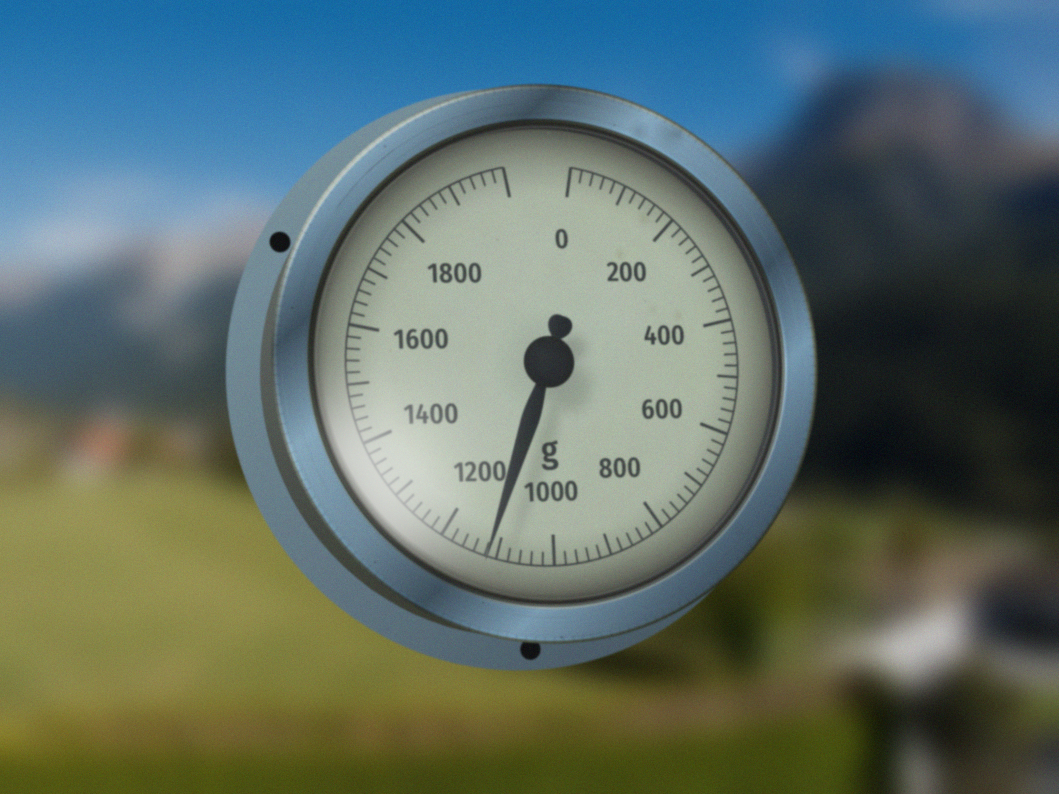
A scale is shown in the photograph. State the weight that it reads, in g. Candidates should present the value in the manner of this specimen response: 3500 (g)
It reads 1120 (g)
